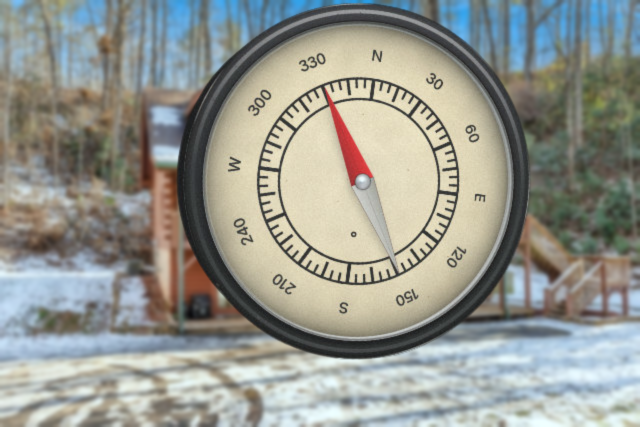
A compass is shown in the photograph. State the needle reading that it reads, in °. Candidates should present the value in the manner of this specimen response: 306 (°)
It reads 330 (°)
